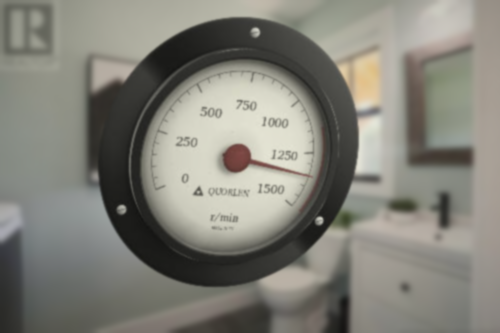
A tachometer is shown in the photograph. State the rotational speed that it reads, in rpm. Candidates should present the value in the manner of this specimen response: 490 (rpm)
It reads 1350 (rpm)
